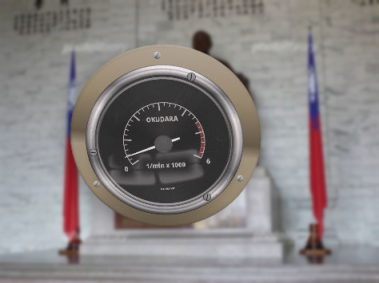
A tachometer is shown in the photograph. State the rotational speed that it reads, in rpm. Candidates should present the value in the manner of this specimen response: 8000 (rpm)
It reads 400 (rpm)
